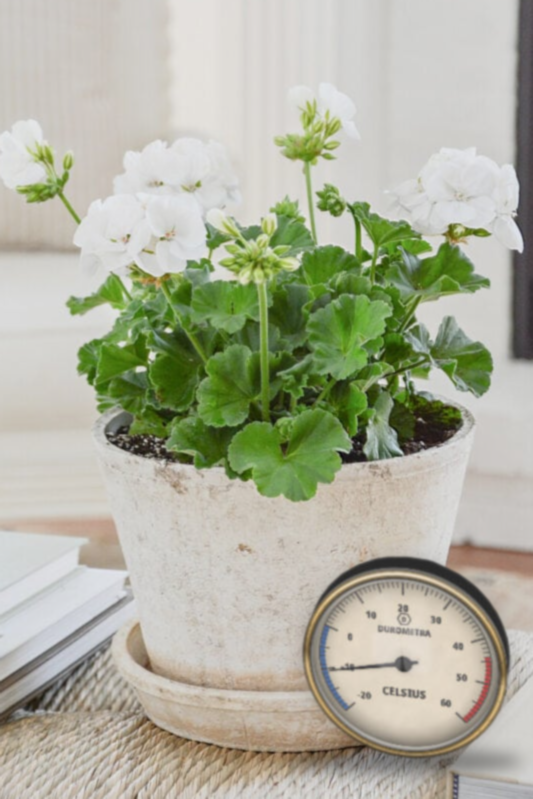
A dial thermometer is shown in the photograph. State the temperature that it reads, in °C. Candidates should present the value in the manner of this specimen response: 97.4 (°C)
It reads -10 (°C)
